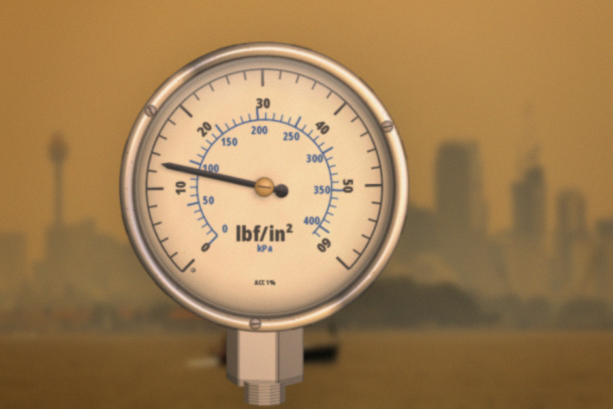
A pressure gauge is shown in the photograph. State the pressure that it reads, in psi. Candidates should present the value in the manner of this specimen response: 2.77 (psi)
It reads 13 (psi)
